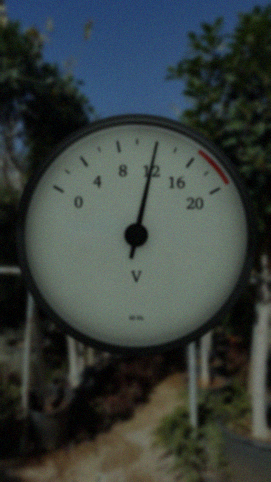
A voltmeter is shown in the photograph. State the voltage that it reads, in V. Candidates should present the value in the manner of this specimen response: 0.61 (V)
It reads 12 (V)
